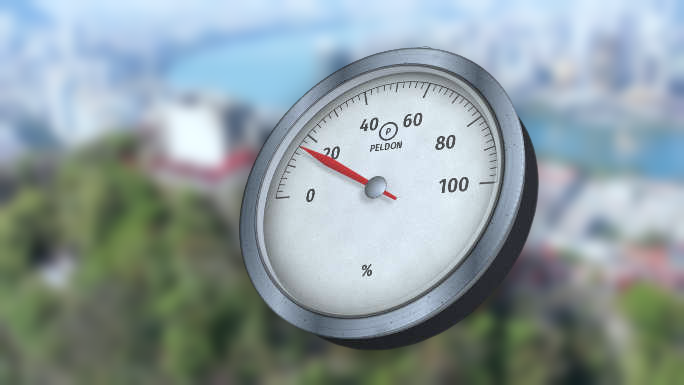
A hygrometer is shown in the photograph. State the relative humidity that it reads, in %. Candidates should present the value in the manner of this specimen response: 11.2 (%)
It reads 16 (%)
